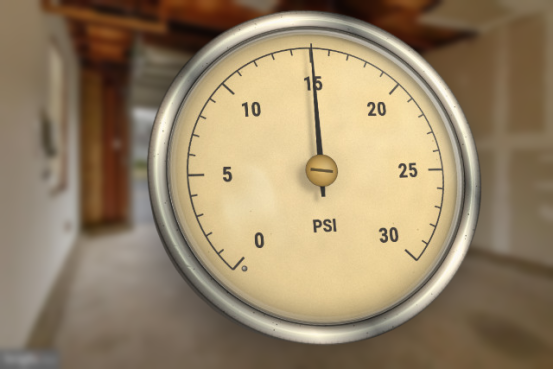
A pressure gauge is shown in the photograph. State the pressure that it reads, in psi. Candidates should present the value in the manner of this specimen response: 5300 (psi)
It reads 15 (psi)
